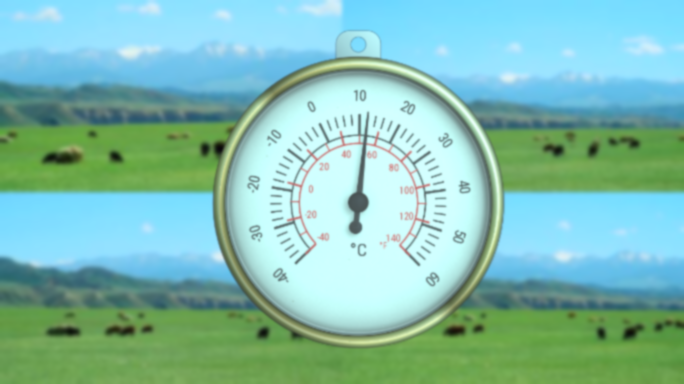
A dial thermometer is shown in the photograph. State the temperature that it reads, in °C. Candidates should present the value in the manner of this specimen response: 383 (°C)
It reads 12 (°C)
